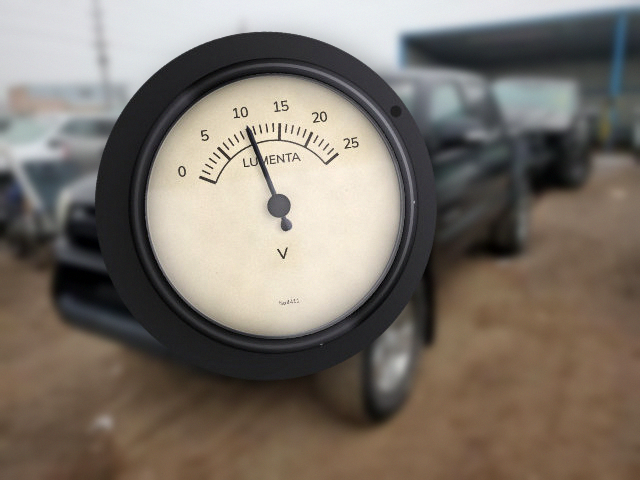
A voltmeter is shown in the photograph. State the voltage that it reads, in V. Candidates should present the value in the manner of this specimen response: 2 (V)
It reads 10 (V)
